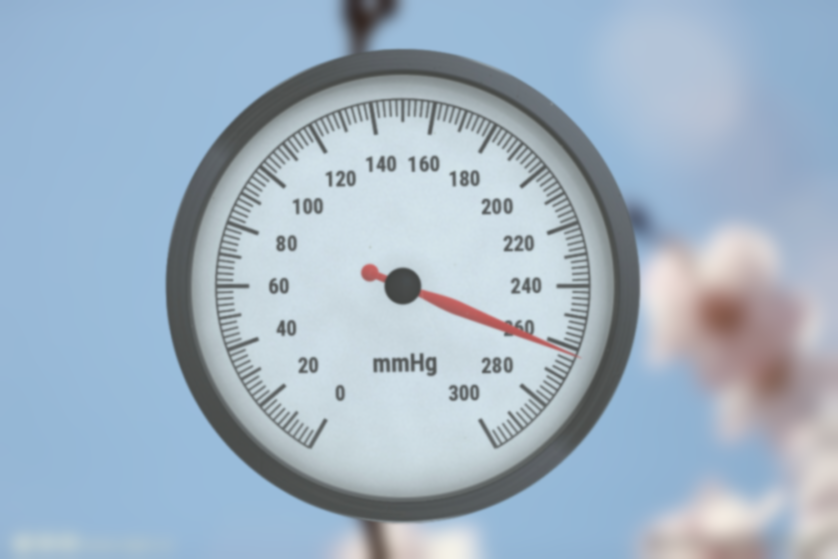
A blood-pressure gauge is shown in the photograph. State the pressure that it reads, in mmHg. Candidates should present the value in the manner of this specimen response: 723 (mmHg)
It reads 262 (mmHg)
